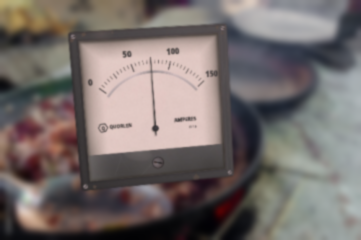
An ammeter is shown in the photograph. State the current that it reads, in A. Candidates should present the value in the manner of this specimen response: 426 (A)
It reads 75 (A)
